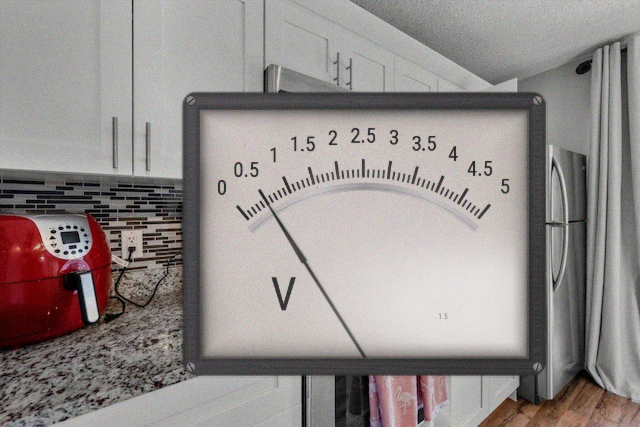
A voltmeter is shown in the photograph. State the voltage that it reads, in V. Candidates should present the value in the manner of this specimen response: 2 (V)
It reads 0.5 (V)
